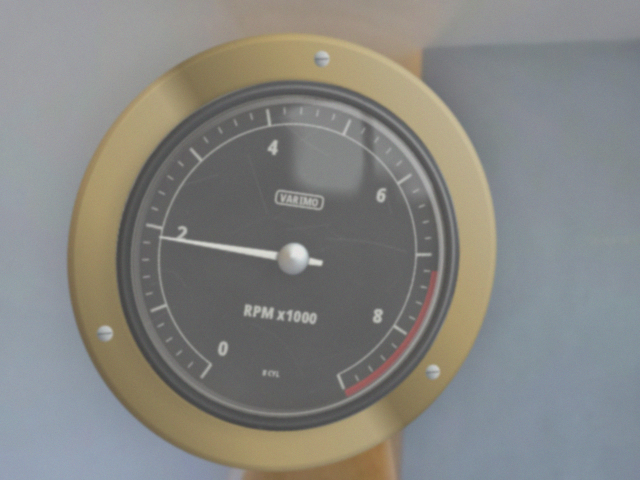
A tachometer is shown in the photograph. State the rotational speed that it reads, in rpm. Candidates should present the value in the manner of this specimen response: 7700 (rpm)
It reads 1900 (rpm)
